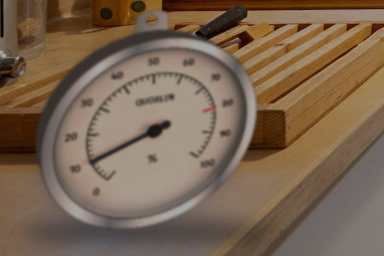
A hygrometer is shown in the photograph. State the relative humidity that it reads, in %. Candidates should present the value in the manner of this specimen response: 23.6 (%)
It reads 10 (%)
